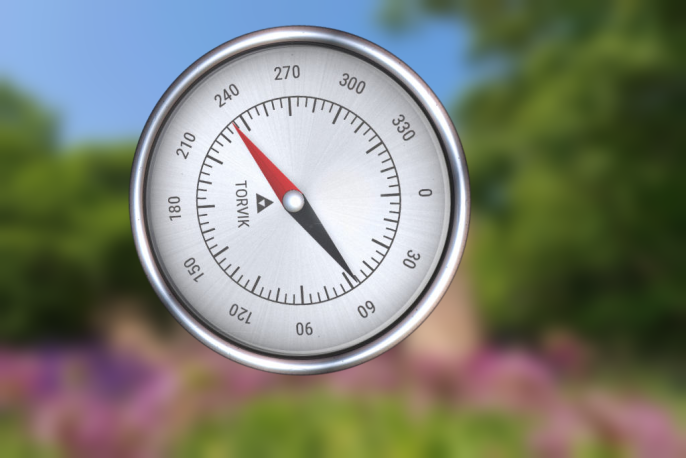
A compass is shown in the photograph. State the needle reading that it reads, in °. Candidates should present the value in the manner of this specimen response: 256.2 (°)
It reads 235 (°)
